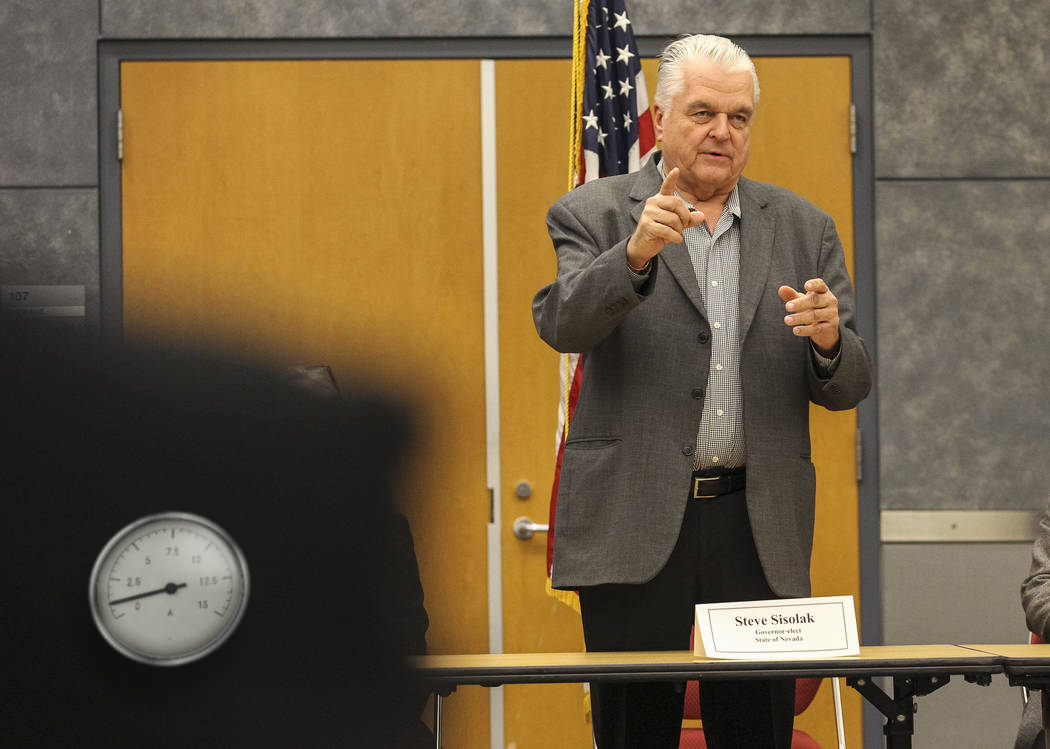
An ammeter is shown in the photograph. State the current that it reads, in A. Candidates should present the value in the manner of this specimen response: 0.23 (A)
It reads 1 (A)
